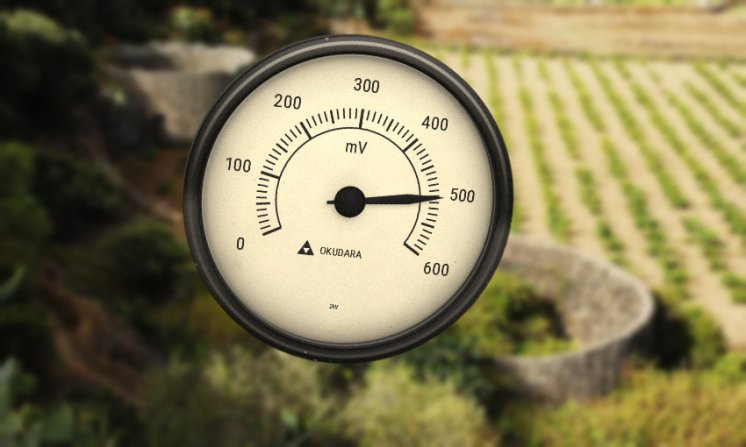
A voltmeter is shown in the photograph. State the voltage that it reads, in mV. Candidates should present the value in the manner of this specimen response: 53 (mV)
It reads 500 (mV)
